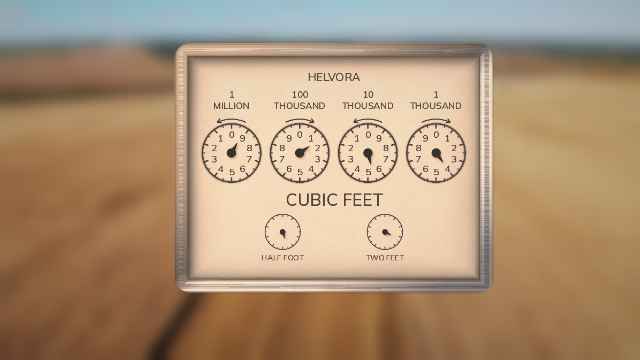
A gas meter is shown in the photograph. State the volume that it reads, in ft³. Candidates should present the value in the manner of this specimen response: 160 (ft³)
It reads 915400 (ft³)
